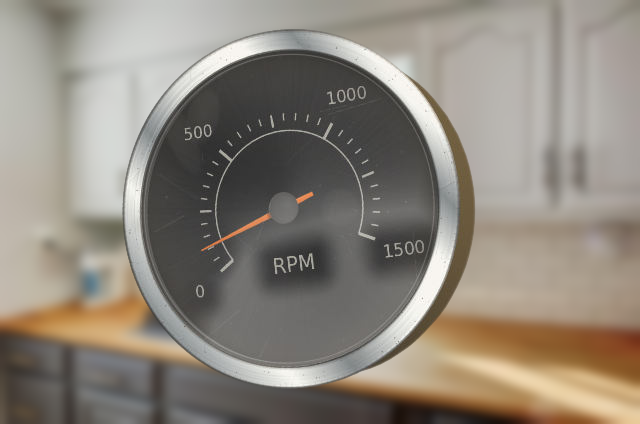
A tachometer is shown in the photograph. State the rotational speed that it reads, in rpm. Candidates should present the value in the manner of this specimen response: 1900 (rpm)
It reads 100 (rpm)
